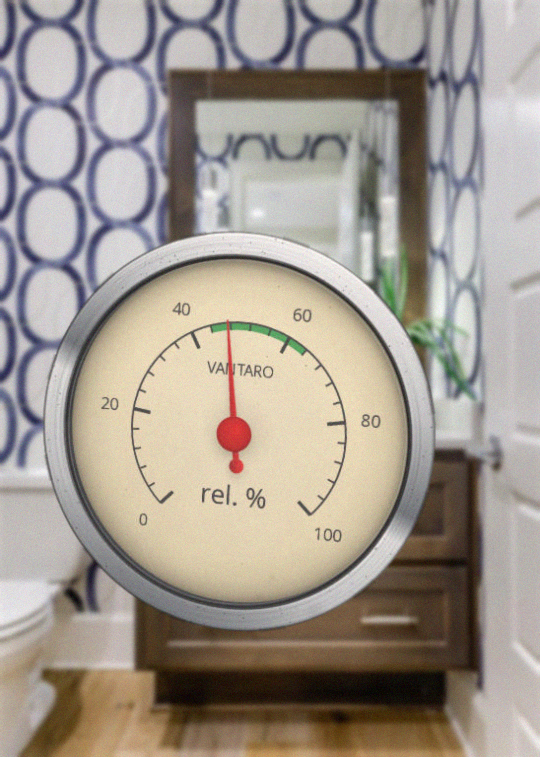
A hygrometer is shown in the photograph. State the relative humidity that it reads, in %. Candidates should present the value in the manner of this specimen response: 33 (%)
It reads 48 (%)
